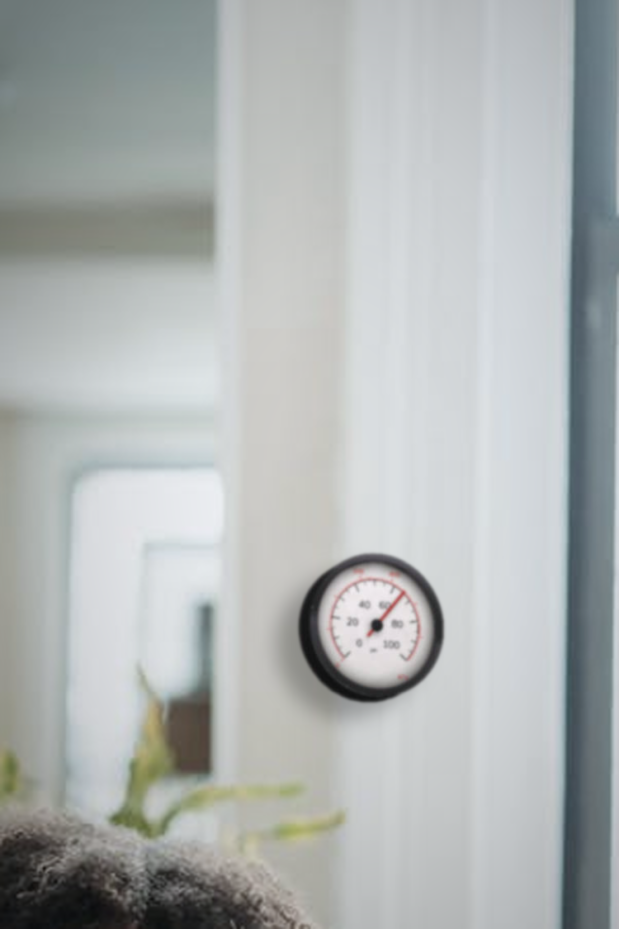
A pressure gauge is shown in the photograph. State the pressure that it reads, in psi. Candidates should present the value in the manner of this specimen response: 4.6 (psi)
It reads 65 (psi)
